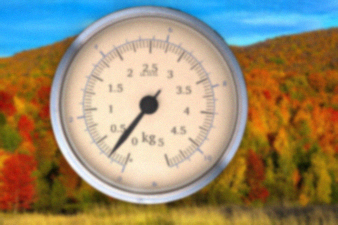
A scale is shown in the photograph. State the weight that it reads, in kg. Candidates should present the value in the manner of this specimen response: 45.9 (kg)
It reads 0.25 (kg)
